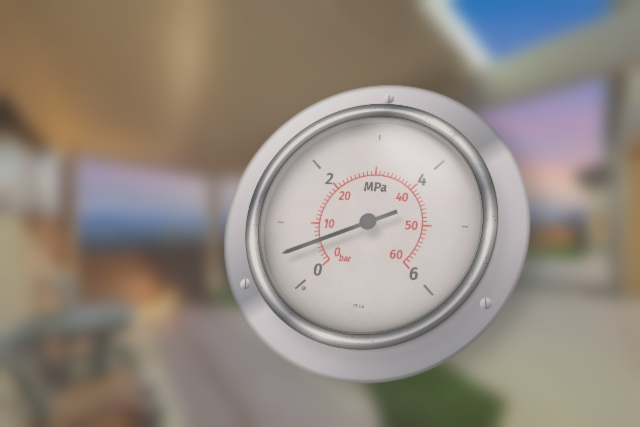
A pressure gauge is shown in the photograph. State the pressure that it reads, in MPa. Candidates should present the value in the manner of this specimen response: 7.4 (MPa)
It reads 0.5 (MPa)
